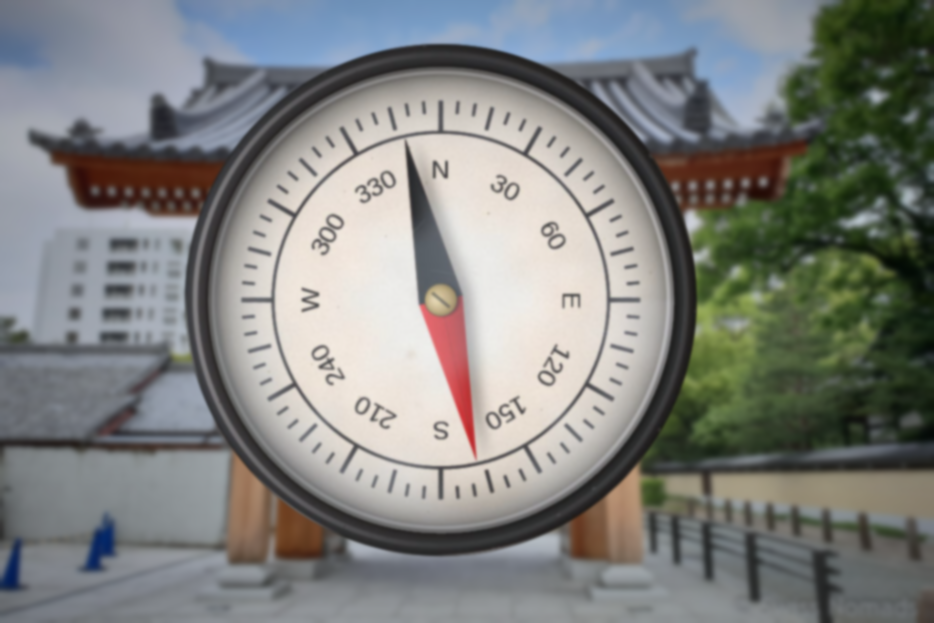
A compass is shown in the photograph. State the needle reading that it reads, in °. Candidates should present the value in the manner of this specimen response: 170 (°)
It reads 167.5 (°)
